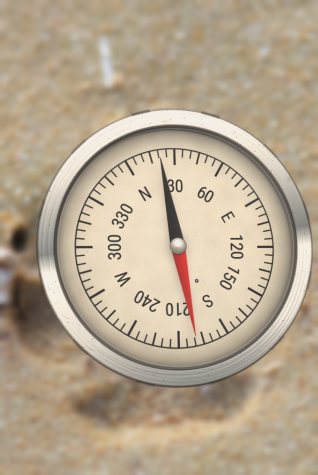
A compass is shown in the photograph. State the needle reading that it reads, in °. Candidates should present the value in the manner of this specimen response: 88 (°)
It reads 200 (°)
